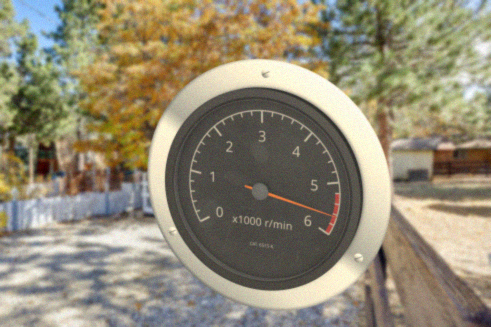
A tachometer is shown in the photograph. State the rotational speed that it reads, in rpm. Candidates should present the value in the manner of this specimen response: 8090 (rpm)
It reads 5600 (rpm)
